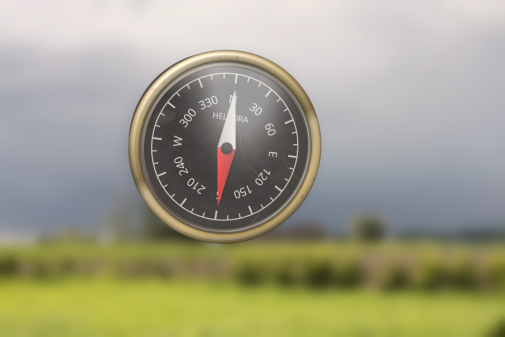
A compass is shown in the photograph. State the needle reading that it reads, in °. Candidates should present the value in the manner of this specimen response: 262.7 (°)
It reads 180 (°)
